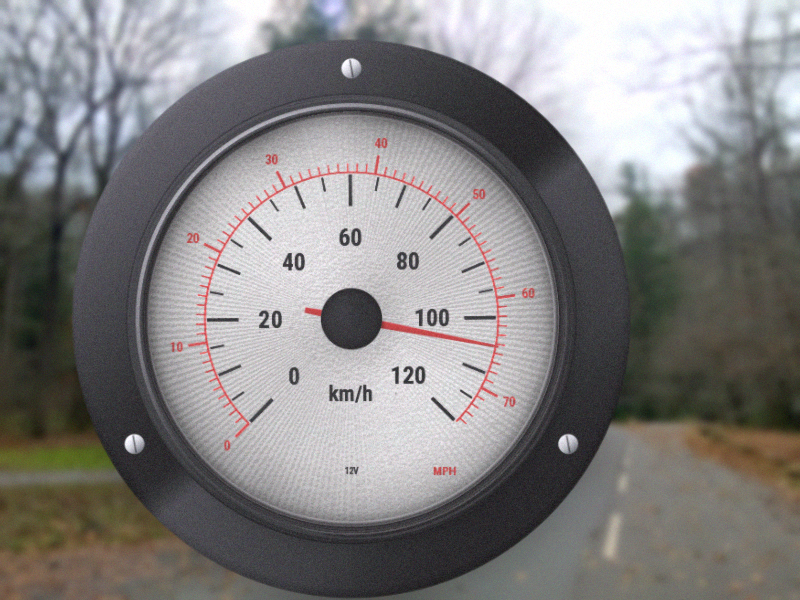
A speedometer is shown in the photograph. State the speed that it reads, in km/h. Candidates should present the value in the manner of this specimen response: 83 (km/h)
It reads 105 (km/h)
